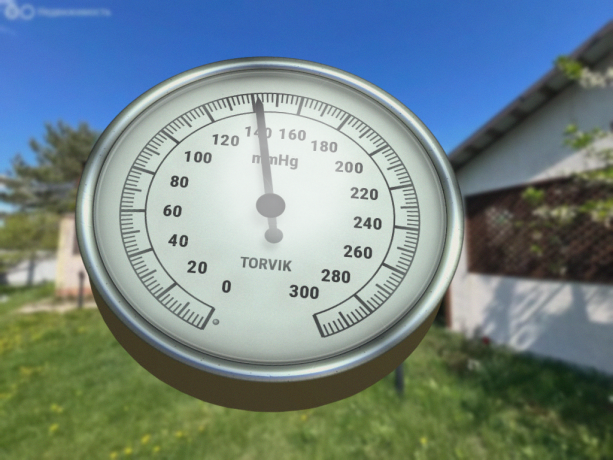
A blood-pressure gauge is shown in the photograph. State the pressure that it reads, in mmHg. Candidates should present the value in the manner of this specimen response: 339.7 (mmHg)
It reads 142 (mmHg)
